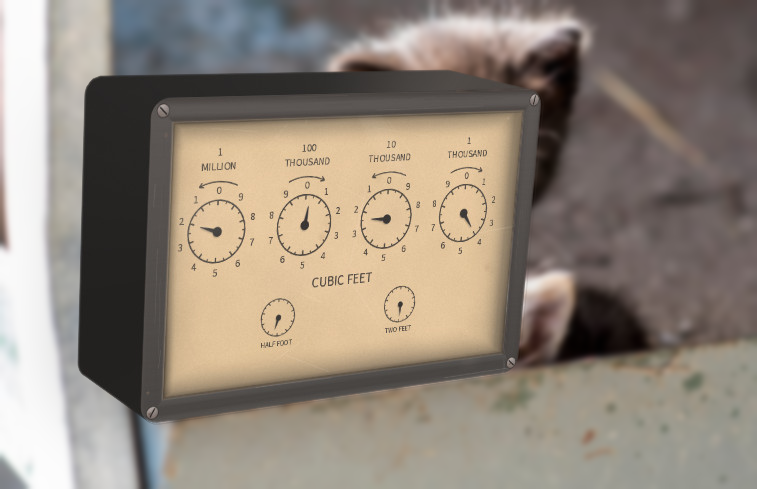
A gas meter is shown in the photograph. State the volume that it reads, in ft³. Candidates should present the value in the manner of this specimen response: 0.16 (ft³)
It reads 202400 (ft³)
